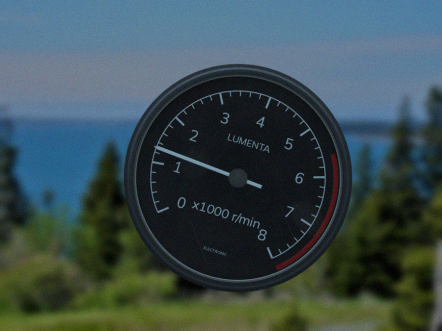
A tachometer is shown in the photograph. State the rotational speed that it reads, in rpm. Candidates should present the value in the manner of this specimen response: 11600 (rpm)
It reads 1300 (rpm)
